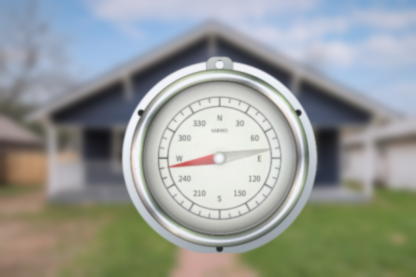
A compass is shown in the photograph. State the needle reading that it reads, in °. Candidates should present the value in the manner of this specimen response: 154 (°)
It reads 260 (°)
